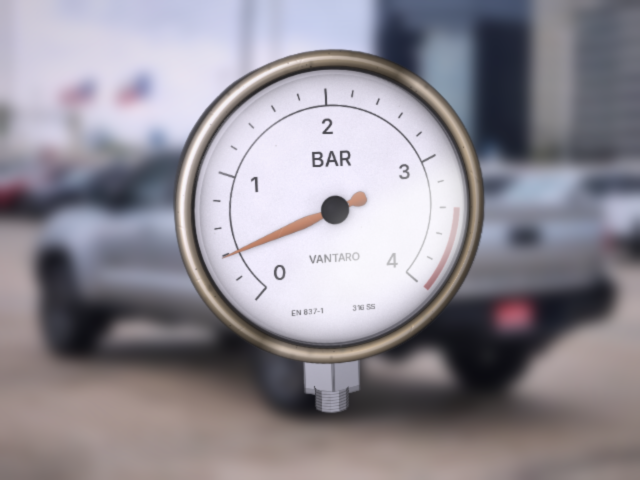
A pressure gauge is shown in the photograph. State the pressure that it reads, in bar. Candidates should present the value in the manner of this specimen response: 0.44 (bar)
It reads 0.4 (bar)
